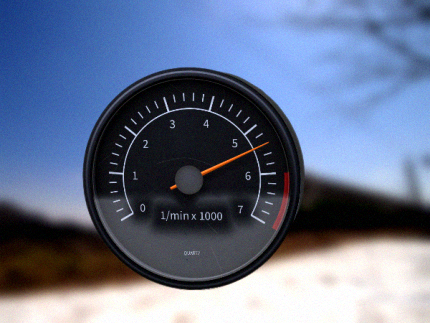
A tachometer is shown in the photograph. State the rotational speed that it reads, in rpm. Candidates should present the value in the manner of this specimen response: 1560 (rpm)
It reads 5400 (rpm)
